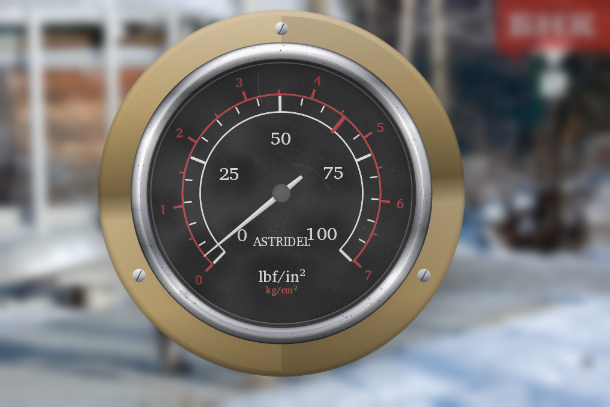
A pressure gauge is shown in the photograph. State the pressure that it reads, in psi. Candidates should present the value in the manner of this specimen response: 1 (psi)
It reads 2.5 (psi)
